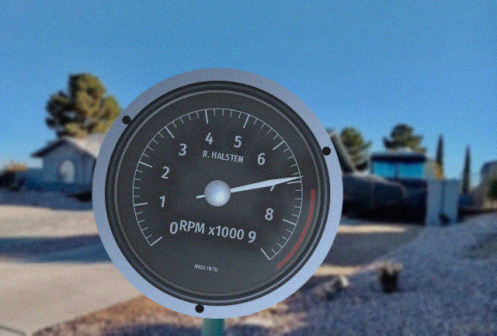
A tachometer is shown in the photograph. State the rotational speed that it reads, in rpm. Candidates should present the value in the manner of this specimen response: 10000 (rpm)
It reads 6900 (rpm)
